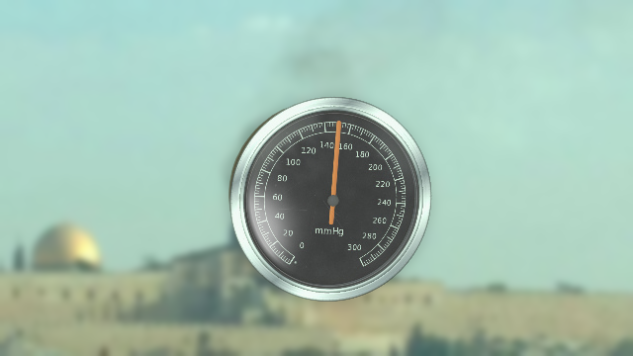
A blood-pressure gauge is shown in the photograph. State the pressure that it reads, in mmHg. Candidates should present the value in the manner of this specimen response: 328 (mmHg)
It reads 150 (mmHg)
